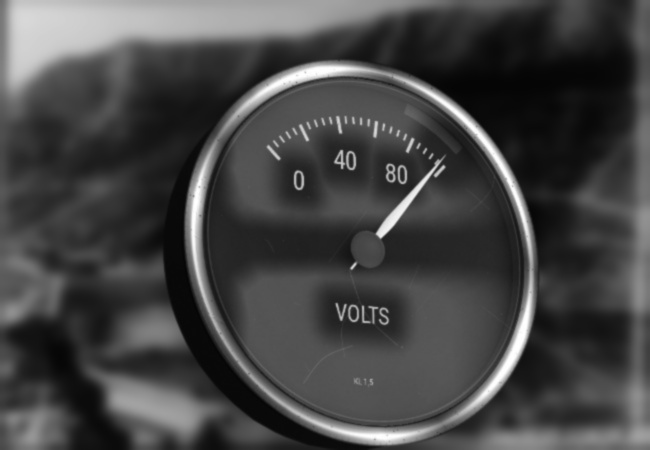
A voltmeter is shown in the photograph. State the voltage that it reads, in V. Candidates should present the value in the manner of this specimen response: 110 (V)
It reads 96 (V)
